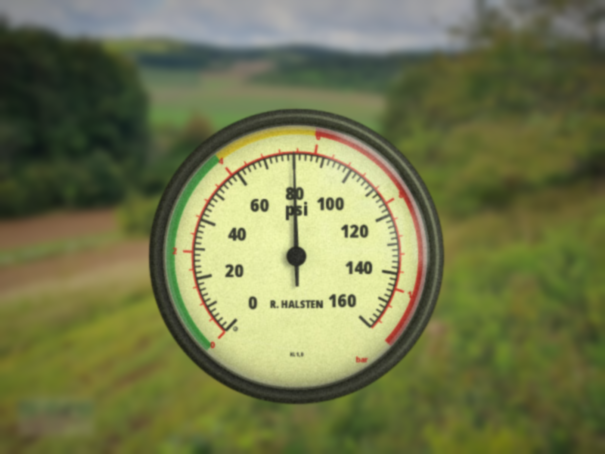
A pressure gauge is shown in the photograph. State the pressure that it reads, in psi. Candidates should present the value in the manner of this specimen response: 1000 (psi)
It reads 80 (psi)
